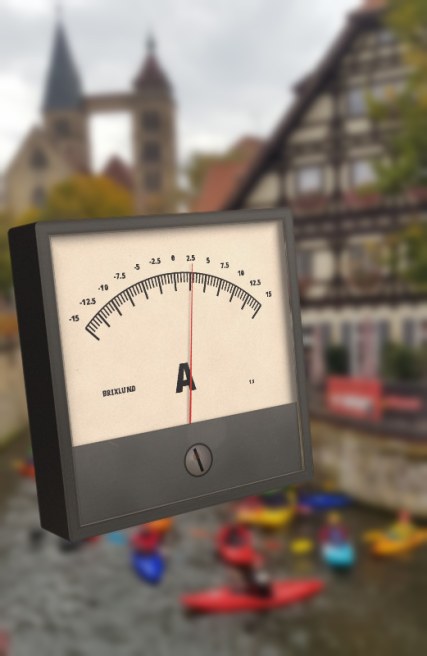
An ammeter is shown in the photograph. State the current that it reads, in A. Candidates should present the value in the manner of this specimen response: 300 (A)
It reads 2.5 (A)
